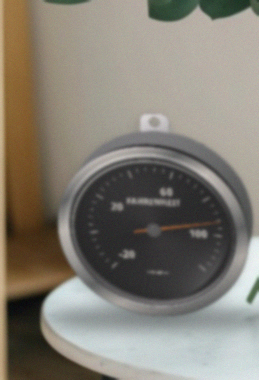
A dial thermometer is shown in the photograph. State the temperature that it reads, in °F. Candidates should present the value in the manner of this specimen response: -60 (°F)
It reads 92 (°F)
